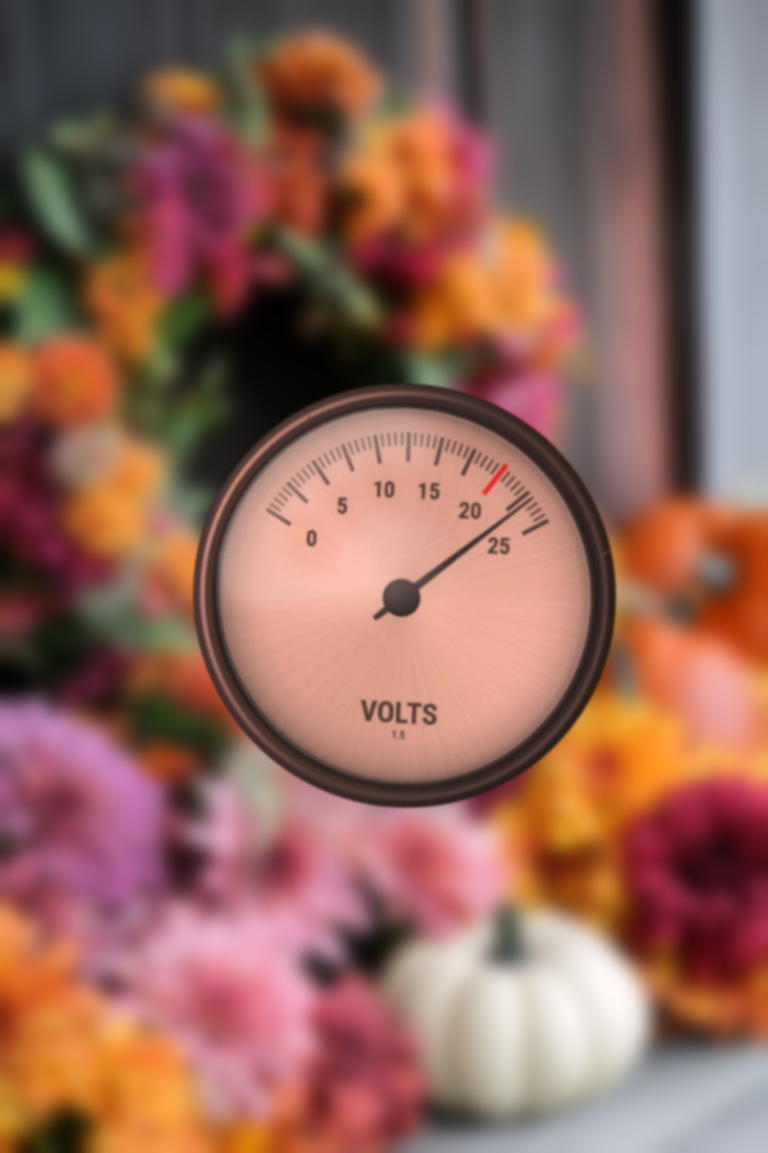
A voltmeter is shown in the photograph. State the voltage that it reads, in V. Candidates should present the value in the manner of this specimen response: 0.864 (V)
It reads 23 (V)
